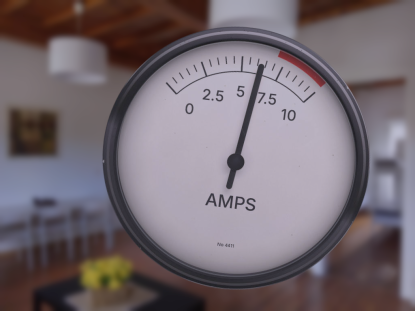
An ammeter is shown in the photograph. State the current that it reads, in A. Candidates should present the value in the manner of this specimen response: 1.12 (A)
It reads 6.25 (A)
